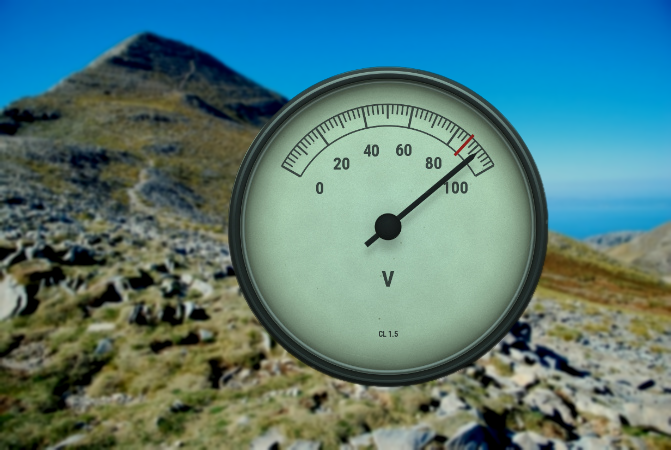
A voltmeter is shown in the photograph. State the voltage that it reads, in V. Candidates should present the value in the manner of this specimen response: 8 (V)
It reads 92 (V)
